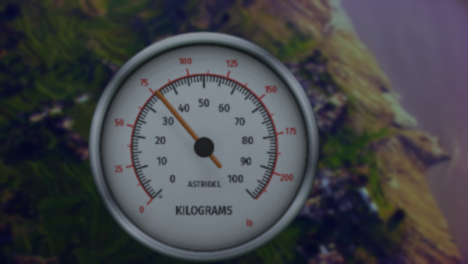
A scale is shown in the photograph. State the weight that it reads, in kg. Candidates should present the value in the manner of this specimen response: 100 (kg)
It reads 35 (kg)
